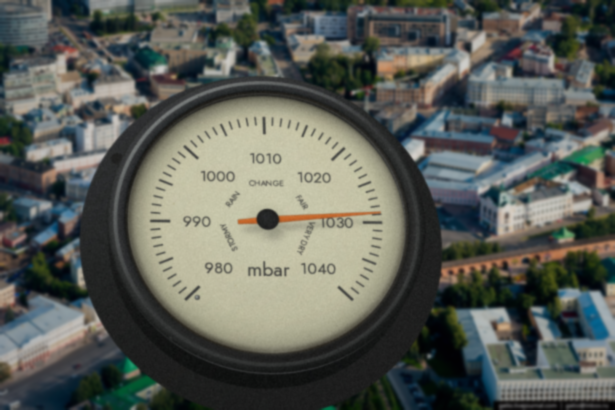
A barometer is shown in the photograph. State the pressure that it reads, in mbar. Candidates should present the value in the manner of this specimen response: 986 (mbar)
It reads 1029 (mbar)
